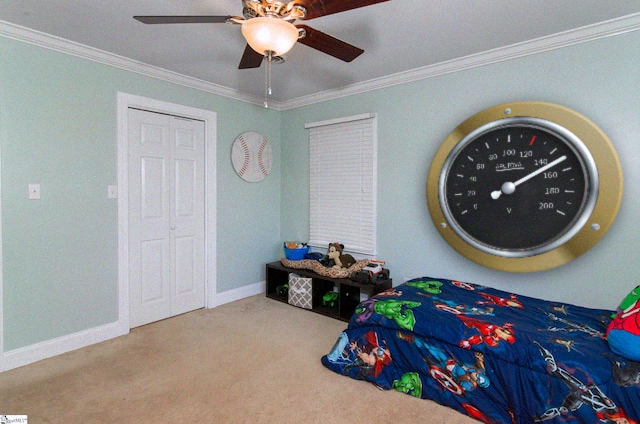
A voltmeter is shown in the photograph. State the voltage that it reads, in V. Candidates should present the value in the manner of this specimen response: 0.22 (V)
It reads 150 (V)
